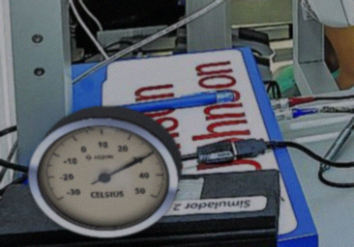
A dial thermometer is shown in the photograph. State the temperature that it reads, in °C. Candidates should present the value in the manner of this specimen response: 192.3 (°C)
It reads 30 (°C)
